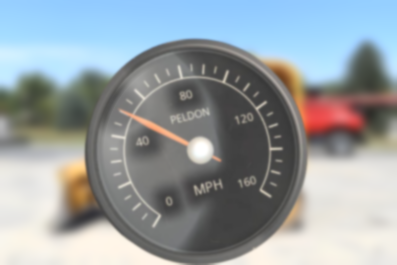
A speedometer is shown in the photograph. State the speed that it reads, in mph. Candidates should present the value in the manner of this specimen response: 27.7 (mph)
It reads 50 (mph)
